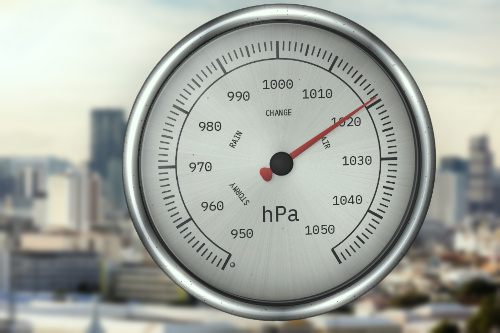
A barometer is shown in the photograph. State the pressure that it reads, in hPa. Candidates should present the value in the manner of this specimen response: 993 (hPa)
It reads 1019 (hPa)
